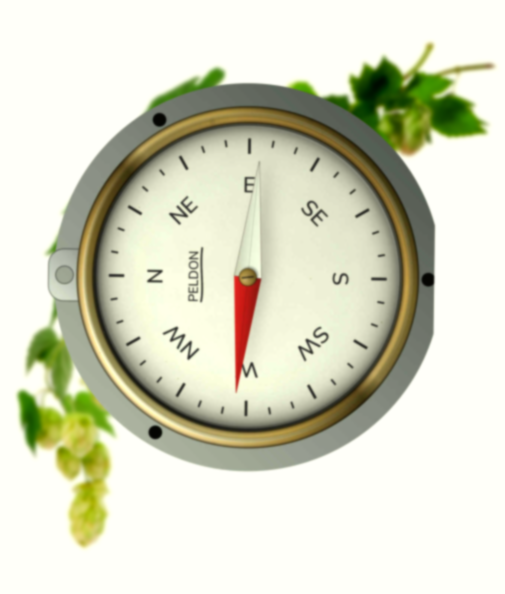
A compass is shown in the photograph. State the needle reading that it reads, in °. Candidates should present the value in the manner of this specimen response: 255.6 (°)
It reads 275 (°)
